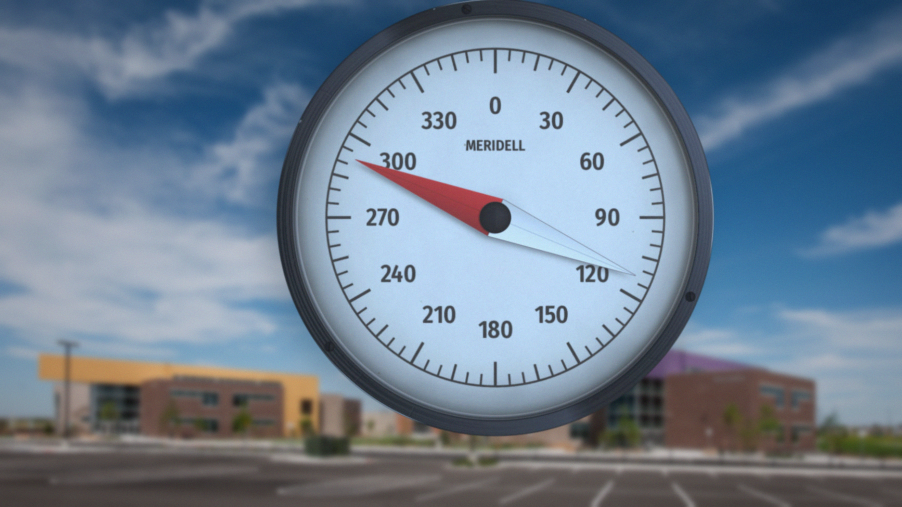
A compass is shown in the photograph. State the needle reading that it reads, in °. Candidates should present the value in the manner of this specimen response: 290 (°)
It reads 292.5 (°)
